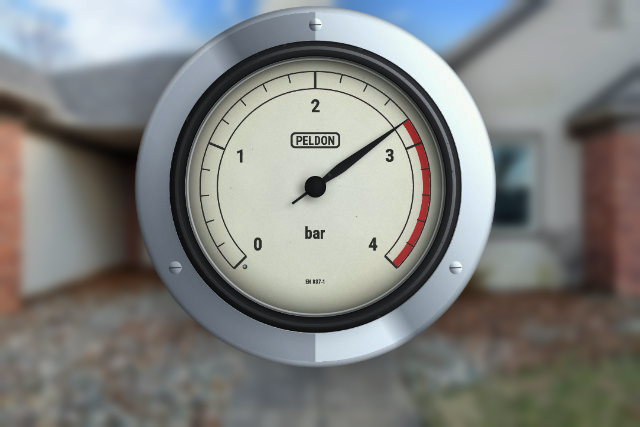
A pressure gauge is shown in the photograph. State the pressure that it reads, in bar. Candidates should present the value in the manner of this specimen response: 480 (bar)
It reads 2.8 (bar)
